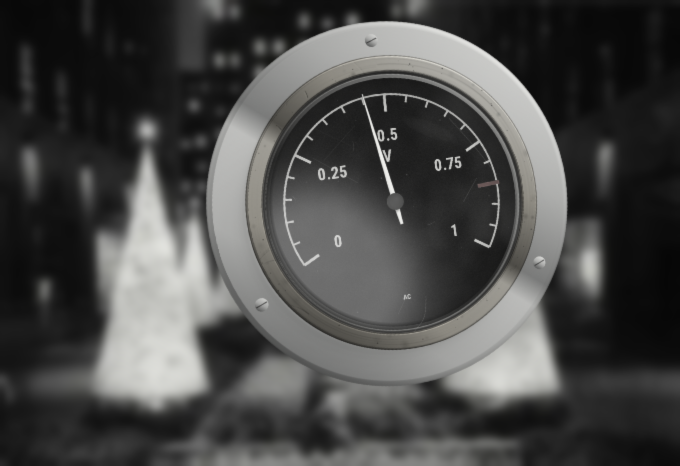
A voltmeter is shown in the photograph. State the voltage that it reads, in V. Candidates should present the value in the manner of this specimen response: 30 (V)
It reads 0.45 (V)
